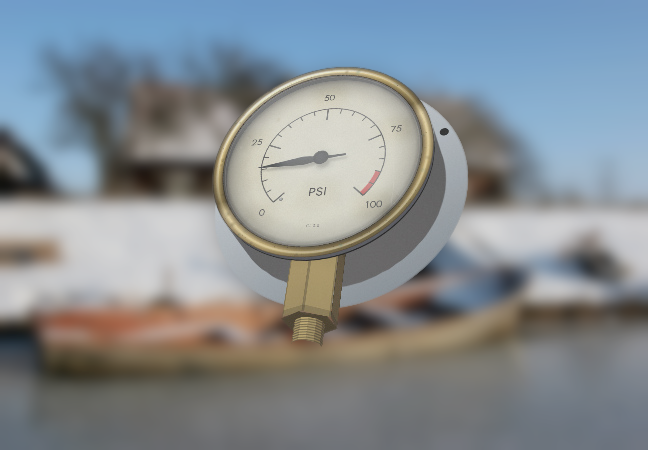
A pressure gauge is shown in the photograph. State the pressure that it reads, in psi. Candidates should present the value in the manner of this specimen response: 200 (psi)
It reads 15 (psi)
